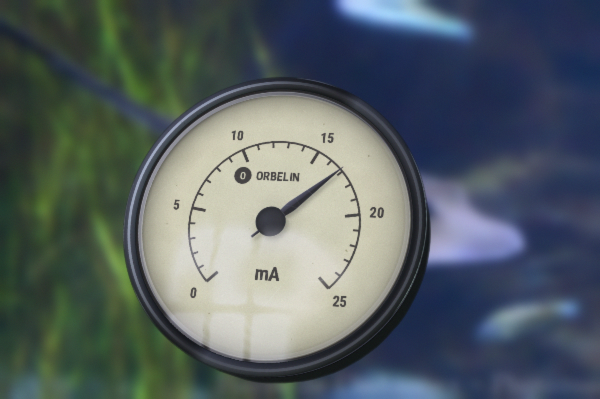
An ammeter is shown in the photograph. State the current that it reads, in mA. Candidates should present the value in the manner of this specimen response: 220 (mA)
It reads 17 (mA)
